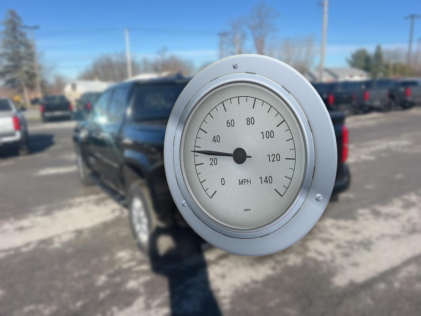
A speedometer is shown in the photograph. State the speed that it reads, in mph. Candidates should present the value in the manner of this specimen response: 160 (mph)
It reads 27.5 (mph)
